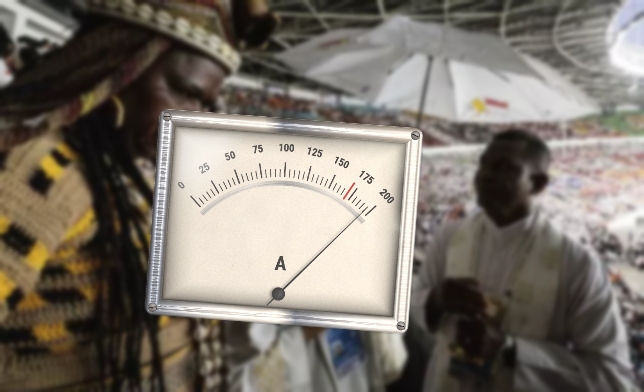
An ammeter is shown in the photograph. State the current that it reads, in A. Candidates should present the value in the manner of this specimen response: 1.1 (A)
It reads 195 (A)
